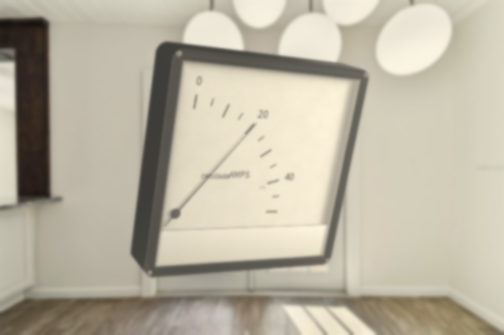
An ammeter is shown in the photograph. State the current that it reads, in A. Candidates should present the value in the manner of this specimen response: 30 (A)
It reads 20 (A)
